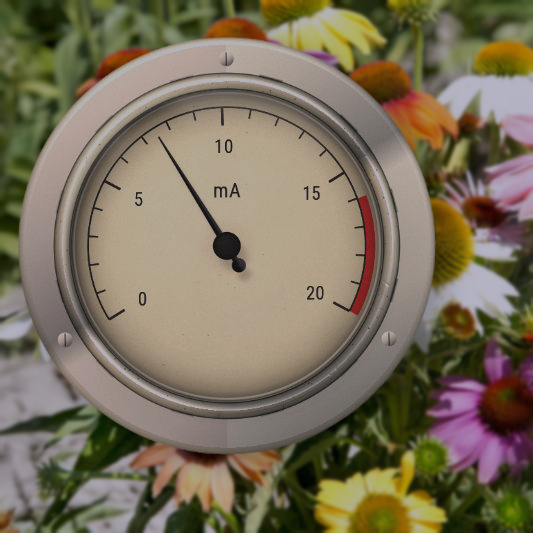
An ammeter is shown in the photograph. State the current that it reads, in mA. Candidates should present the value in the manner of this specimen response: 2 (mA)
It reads 7.5 (mA)
